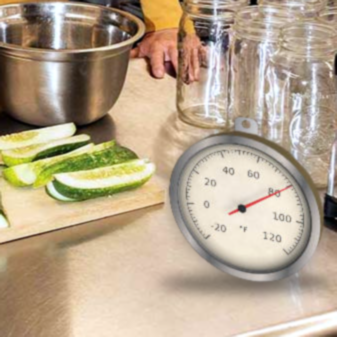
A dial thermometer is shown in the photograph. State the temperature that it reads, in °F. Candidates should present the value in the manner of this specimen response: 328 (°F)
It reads 80 (°F)
